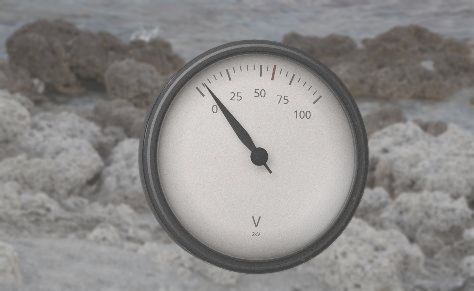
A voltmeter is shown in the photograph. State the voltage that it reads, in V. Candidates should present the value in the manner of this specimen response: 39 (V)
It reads 5 (V)
